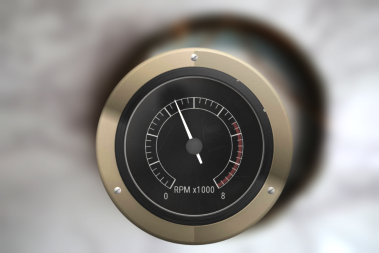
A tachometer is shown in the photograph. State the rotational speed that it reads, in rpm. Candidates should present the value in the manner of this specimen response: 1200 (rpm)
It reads 3400 (rpm)
